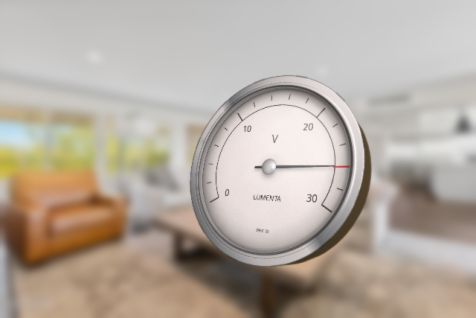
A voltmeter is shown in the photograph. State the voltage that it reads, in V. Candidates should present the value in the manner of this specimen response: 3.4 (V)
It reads 26 (V)
